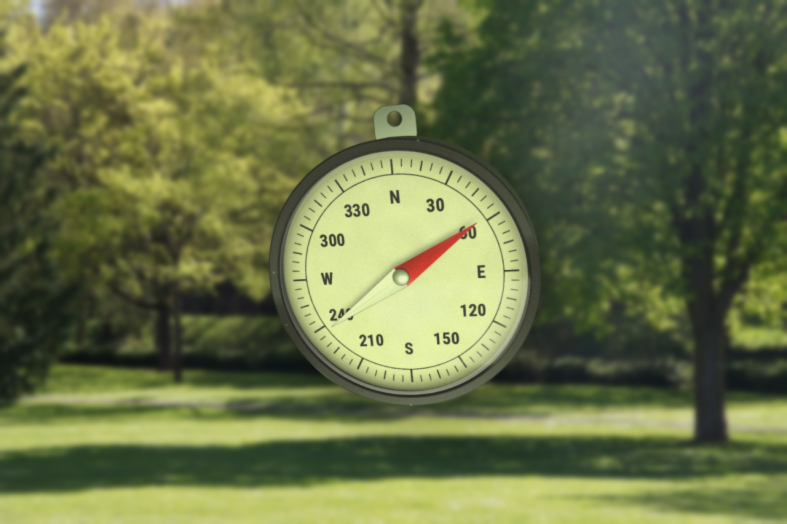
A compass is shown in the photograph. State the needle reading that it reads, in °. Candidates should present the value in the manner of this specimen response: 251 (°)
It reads 57.5 (°)
